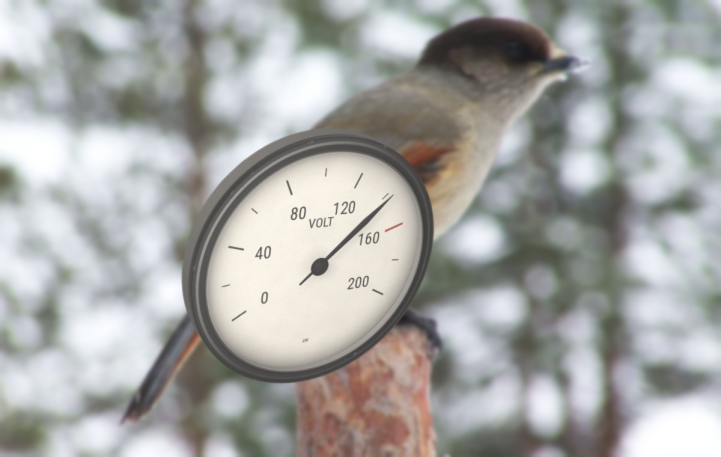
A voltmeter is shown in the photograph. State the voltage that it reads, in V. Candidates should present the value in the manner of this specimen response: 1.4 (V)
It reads 140 (V)
